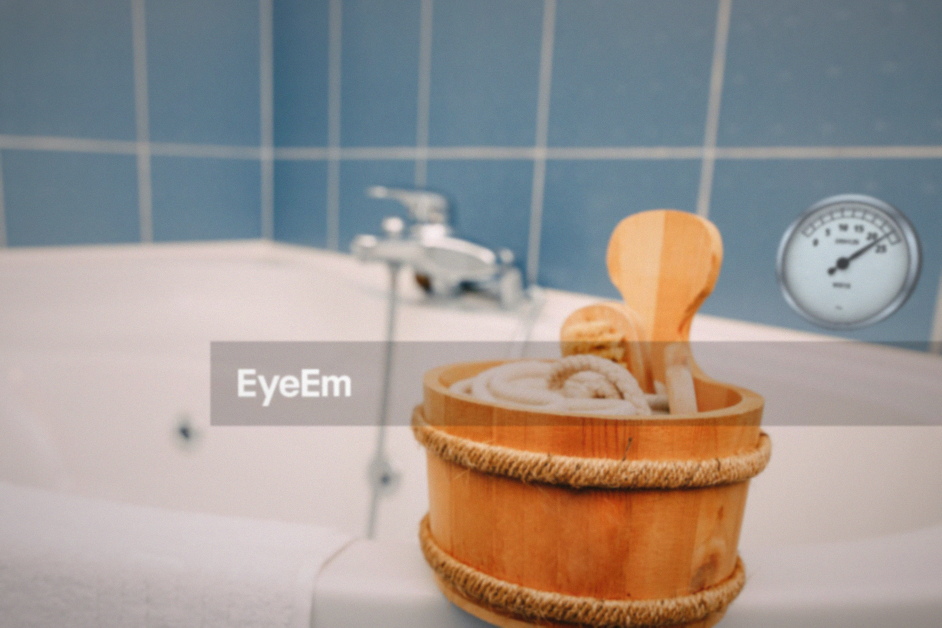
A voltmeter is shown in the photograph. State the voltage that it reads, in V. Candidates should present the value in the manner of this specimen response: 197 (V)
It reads 22.5 (V)
